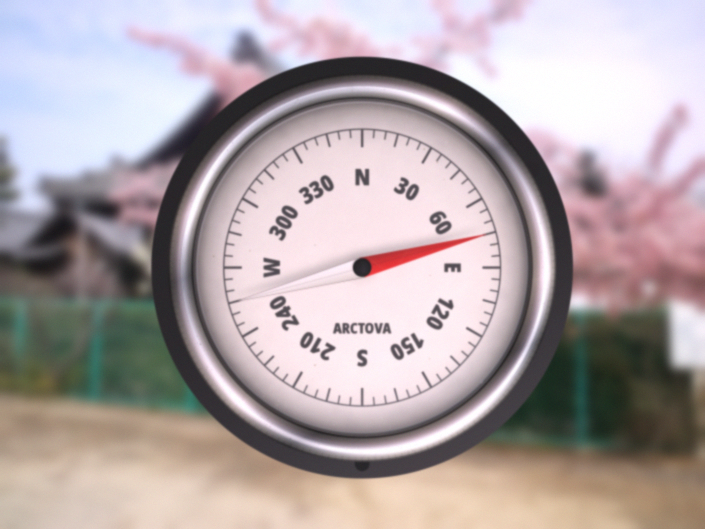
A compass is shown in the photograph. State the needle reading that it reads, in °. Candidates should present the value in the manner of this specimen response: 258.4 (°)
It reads 75 (°)
